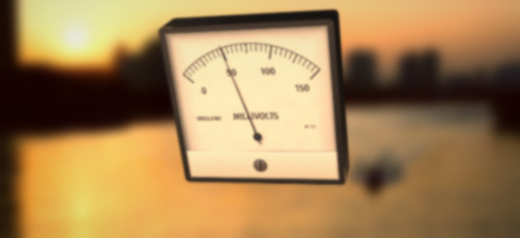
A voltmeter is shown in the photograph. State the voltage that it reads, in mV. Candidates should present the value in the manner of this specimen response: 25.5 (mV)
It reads 50 (mV)
